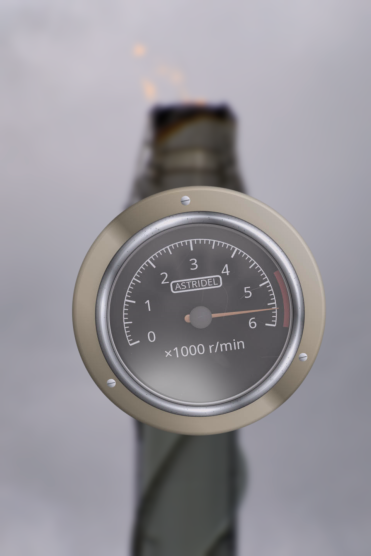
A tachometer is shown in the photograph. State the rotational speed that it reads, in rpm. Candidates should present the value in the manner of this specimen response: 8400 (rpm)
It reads 5600 (rpm)
